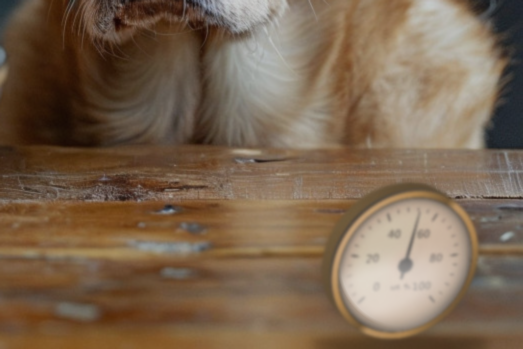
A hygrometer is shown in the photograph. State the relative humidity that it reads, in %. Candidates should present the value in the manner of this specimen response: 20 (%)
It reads 52 (%)
